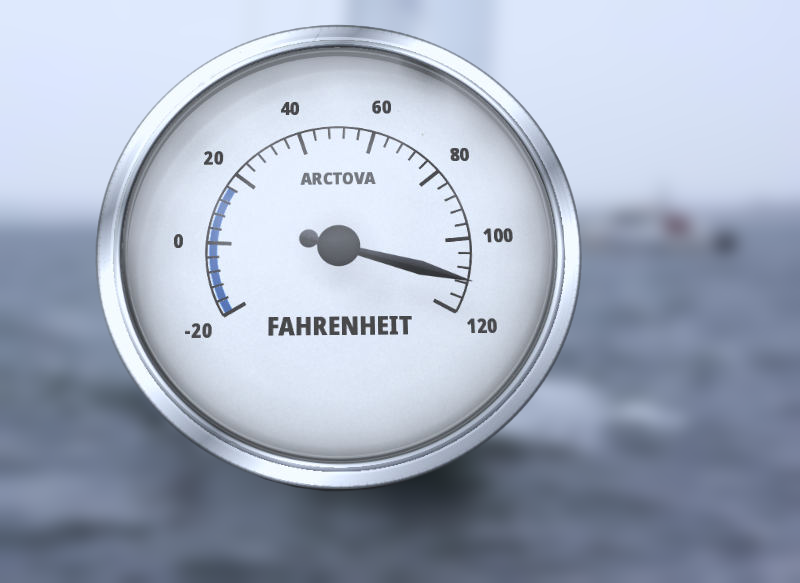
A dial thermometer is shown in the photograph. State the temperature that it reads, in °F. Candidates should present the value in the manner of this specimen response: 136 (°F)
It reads 112 (°F)
